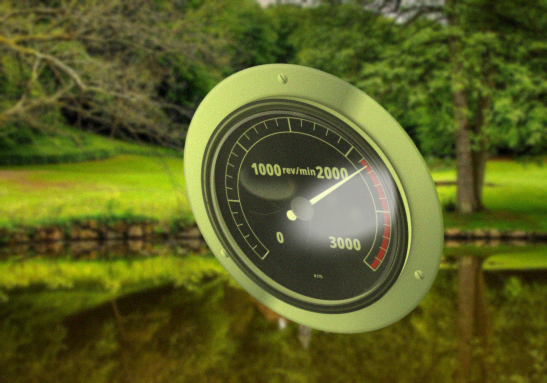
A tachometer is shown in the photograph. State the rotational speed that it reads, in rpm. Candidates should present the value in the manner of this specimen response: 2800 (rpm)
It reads 2150 (rpm)
